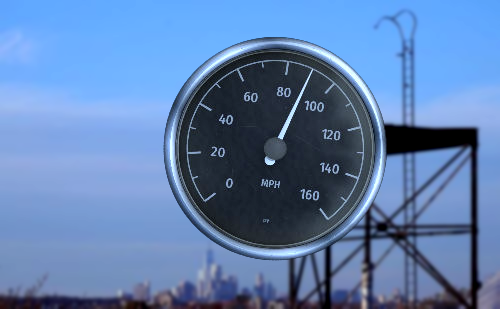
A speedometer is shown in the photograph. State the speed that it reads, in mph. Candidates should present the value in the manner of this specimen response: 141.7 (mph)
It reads 90 (mph)
